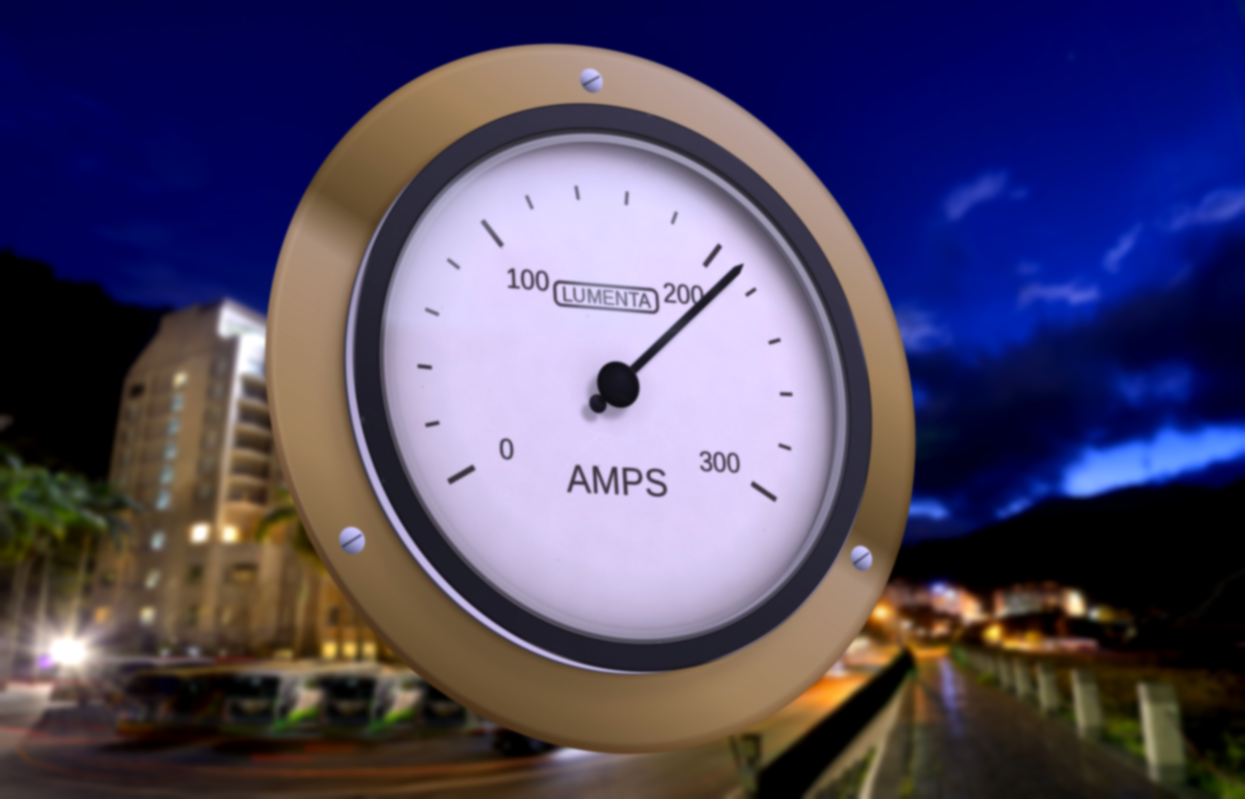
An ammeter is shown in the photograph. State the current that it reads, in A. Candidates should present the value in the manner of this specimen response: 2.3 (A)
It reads 210 (A)
